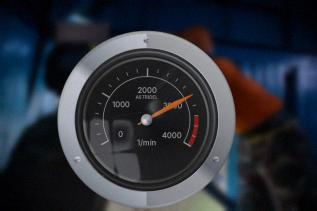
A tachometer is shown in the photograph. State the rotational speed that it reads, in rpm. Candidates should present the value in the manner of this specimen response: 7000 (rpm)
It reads 3000 (rpm)
